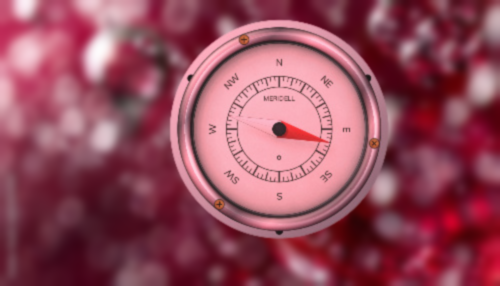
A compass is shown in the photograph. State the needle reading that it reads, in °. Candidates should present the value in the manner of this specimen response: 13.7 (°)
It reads 105 (°)
